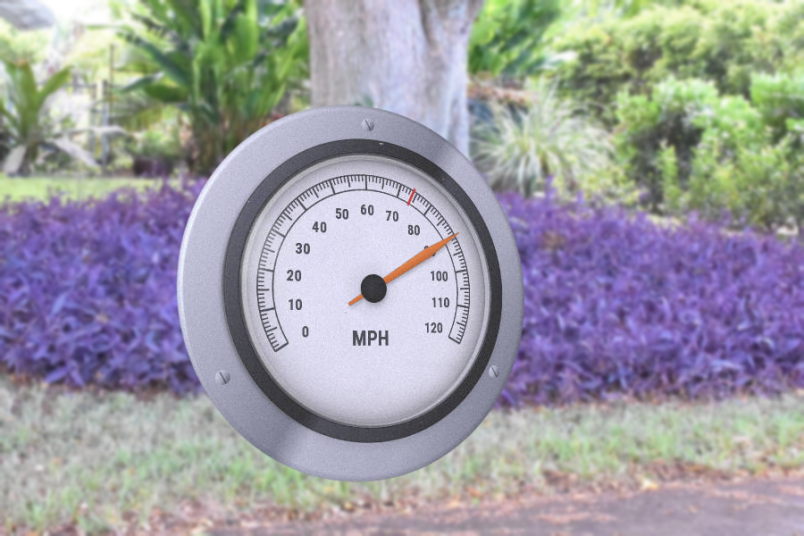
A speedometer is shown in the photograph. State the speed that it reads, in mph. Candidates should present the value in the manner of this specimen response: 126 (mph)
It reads 90 (mph)
